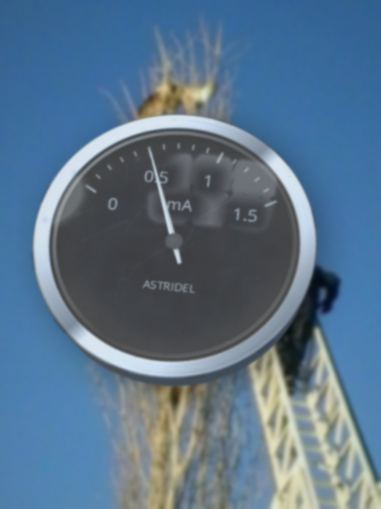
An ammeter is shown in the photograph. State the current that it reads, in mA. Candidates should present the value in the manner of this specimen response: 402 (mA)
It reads 0.5 (mA)
